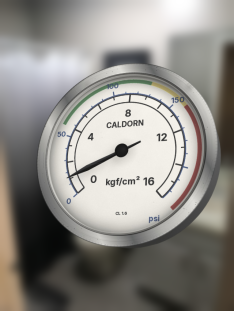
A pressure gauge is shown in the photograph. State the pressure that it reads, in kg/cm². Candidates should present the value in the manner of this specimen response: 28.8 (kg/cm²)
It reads 1 (kg/cm²)
